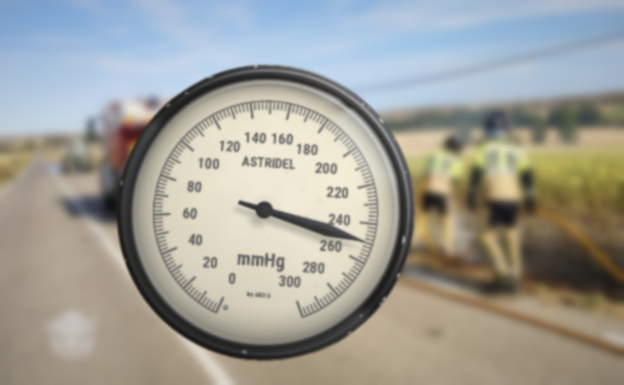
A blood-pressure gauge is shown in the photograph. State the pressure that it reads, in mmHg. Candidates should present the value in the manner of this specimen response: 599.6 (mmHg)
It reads 250 (mmHg)
